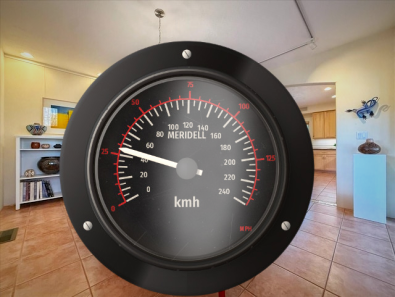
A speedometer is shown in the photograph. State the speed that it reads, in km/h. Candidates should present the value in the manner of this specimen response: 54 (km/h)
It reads 45 (km/h)
